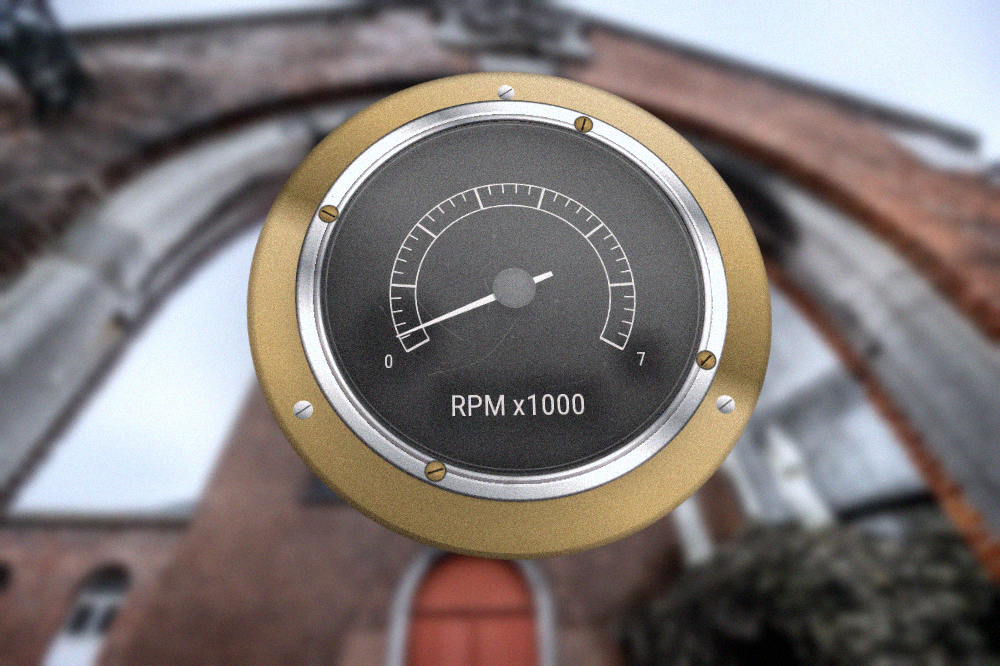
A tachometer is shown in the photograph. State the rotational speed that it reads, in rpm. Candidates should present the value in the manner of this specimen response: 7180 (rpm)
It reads 200 (rpm)
